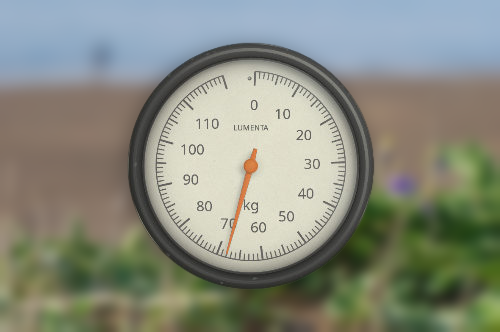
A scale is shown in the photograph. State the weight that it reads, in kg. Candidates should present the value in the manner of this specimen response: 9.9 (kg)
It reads 68 (kg)
